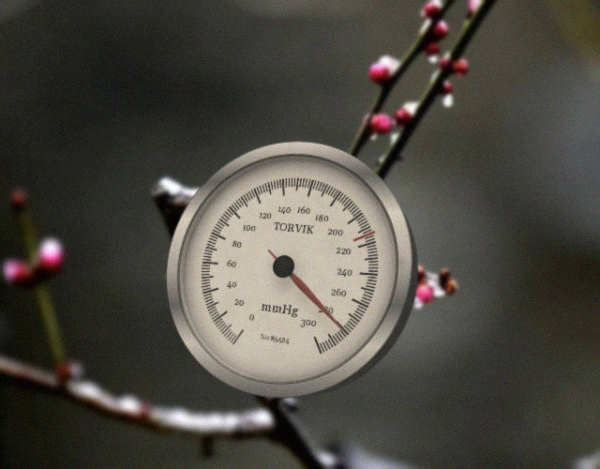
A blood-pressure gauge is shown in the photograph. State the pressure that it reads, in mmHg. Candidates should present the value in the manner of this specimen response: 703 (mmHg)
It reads 280 (mmHg)
